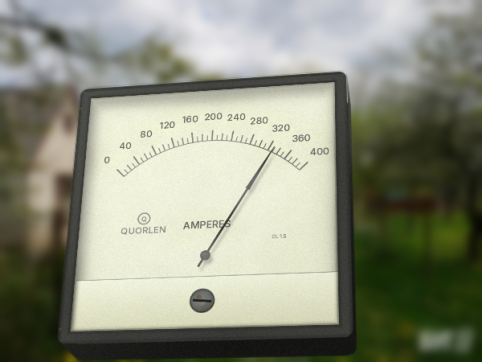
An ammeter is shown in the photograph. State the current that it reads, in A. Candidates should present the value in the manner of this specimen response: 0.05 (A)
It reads 330 (A)
